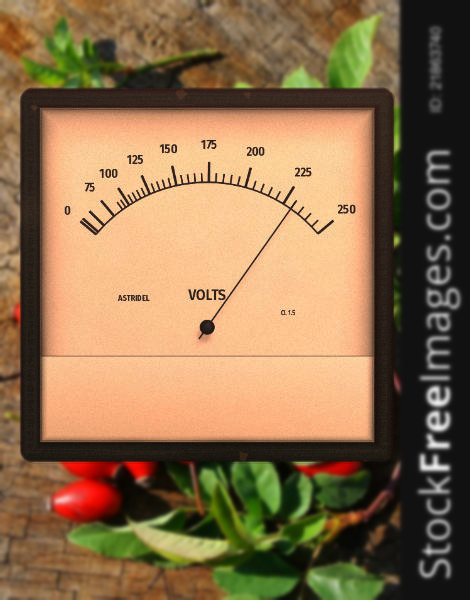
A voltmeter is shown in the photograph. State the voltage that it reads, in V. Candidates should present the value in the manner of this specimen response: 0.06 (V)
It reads 230 (V)
